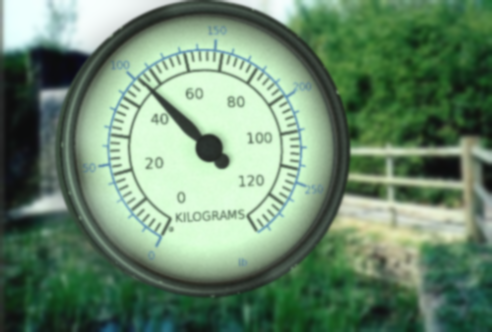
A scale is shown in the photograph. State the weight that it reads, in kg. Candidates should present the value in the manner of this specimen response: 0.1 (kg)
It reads 46 (kg)
